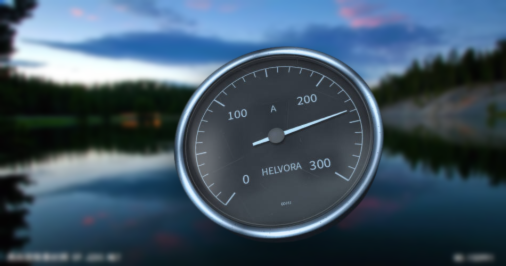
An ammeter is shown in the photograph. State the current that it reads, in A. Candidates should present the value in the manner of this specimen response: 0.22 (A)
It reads 240 (A)
